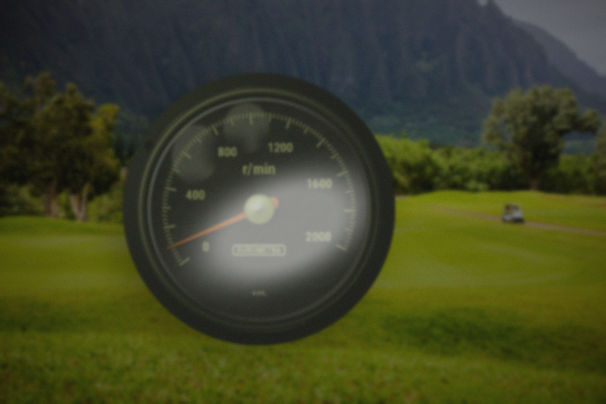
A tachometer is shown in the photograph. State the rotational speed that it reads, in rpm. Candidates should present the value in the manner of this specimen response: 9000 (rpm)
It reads 100 (rpm)
